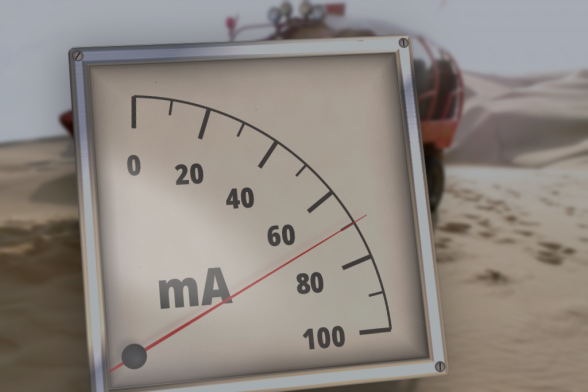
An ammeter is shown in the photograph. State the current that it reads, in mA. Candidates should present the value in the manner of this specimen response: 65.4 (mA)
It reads 70 (mA)
